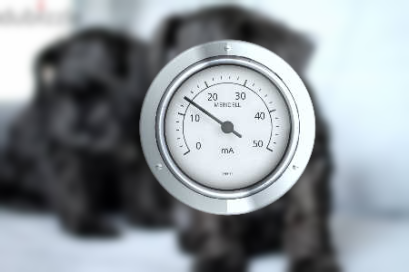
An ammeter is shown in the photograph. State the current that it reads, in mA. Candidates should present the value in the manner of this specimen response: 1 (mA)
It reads 14 (mA)
